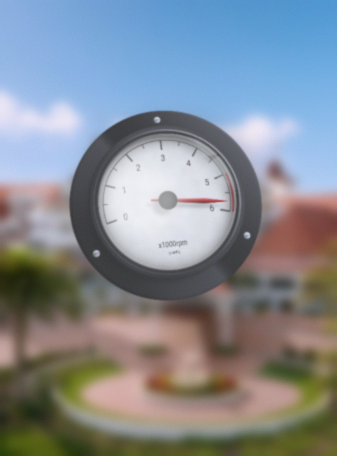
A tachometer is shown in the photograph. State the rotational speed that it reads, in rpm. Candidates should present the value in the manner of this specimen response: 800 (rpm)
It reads 5750 (rpm)
